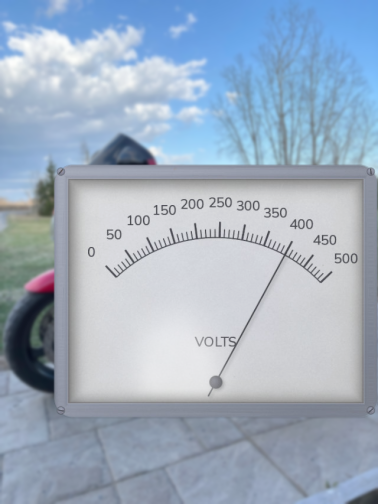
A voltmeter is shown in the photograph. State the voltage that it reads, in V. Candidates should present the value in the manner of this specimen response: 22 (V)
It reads 400 (V)
